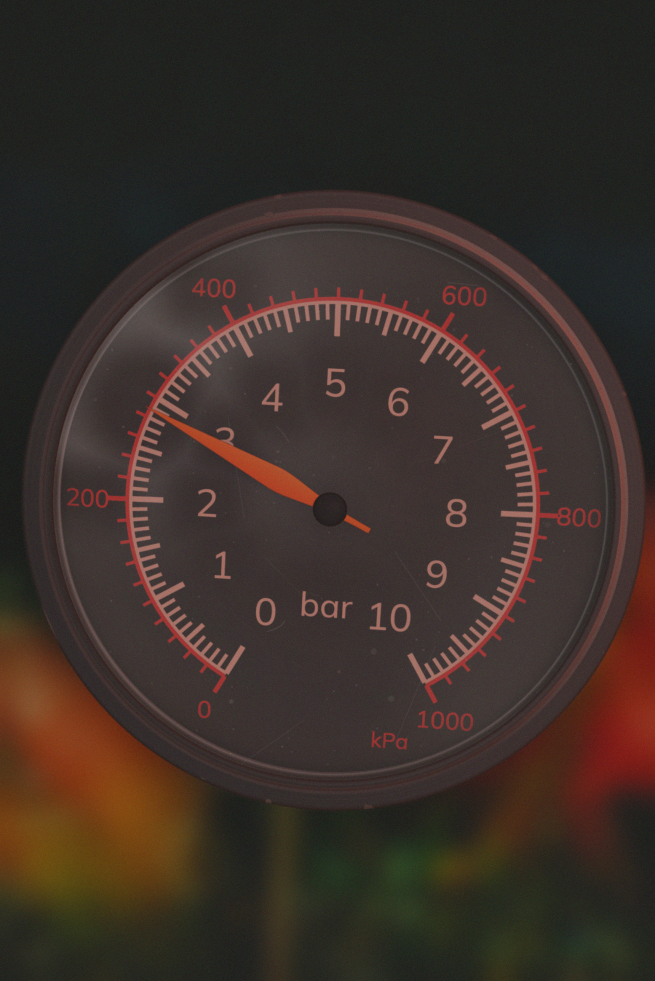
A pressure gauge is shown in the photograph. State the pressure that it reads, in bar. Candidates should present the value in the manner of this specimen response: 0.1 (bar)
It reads 2.9 (bar)
